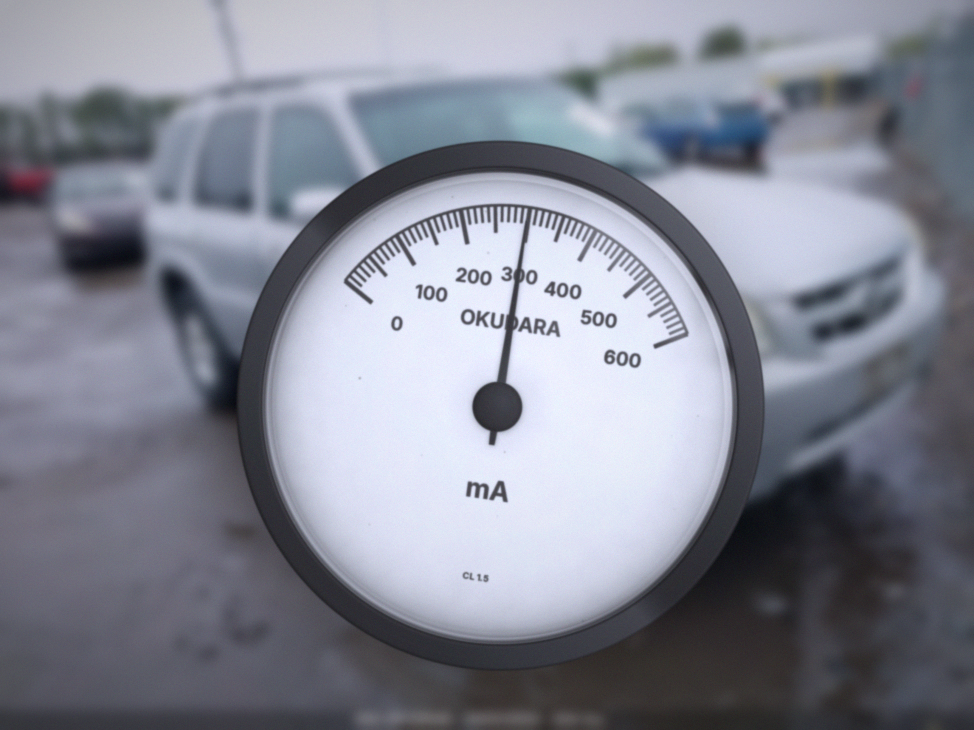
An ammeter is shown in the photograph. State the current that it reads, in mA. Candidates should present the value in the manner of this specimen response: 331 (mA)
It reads 300 (mA)
